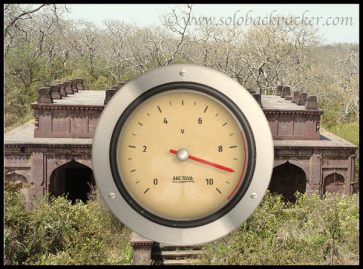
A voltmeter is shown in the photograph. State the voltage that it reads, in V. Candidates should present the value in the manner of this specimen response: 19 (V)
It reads 9 (V)
